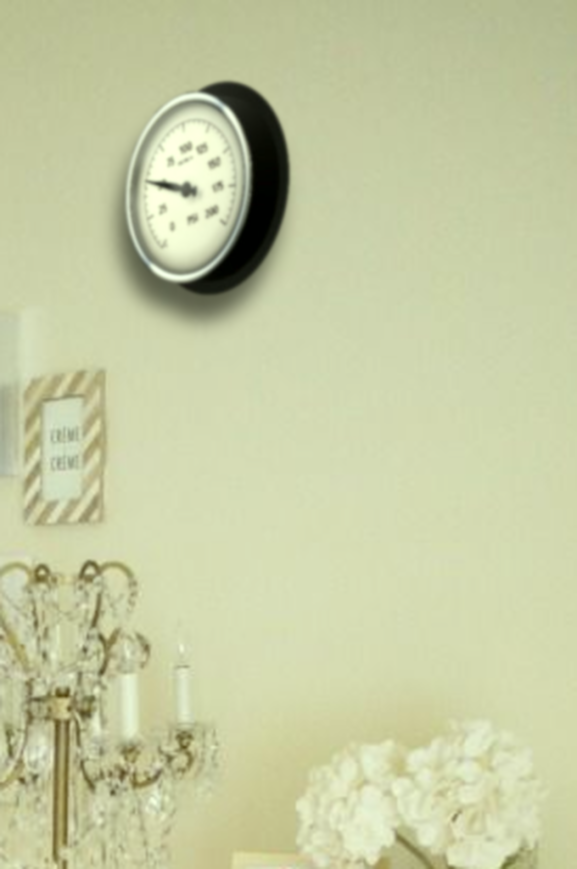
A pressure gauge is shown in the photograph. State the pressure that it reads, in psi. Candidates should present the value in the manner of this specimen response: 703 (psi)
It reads 50 (psi)
